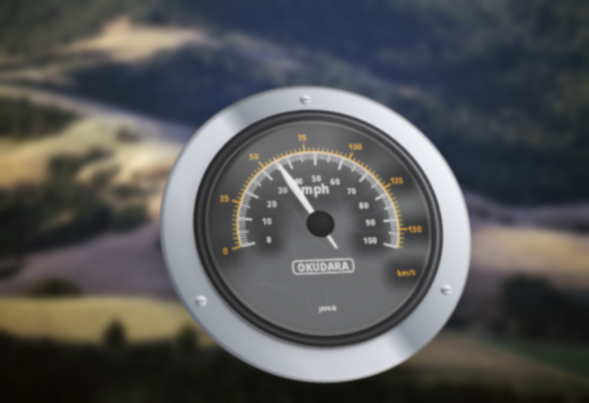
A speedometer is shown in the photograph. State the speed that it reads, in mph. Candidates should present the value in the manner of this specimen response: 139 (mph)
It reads 35 (mph)
